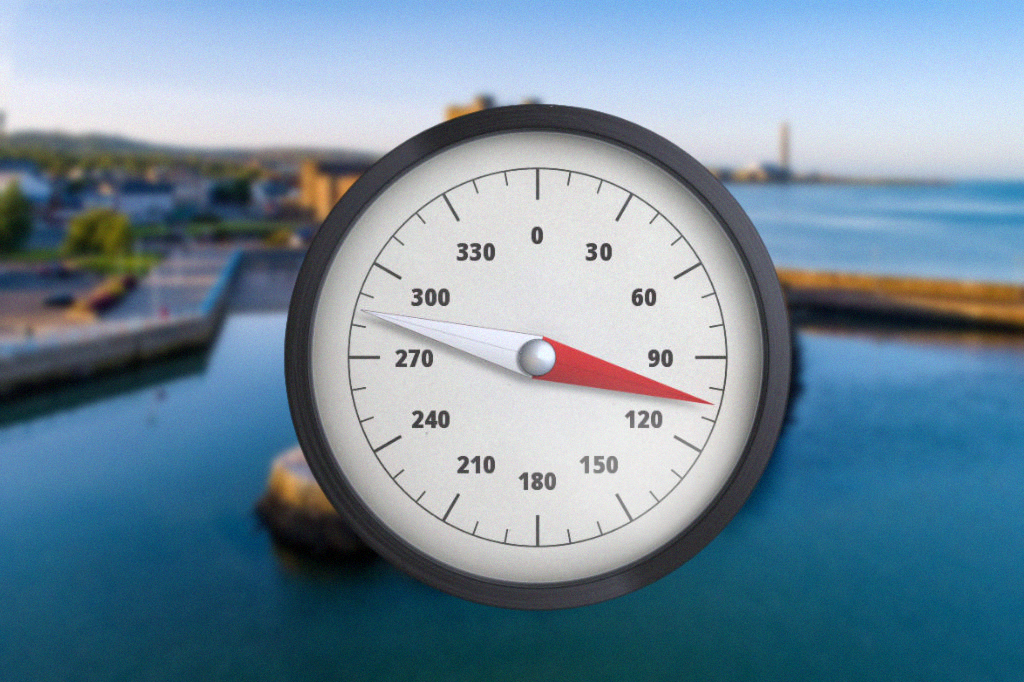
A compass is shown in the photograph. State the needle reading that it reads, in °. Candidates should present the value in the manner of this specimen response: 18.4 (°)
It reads 105 (°)
